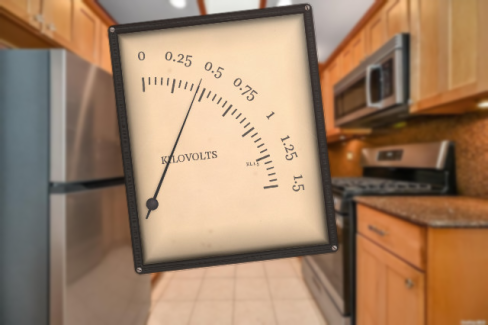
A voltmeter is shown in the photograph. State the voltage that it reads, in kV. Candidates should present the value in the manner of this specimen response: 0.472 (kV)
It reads 0.45 (kV)
